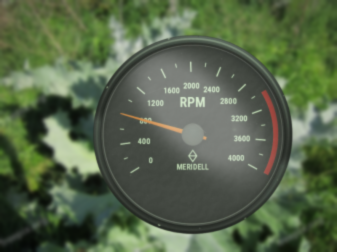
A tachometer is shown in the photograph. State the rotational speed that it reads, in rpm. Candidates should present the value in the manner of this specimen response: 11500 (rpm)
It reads 800 (rpm)
